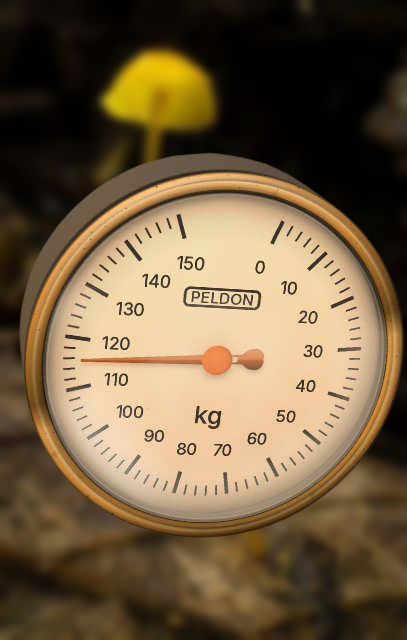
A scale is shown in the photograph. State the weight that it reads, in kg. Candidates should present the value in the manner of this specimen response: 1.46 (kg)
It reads 116 (kg)
